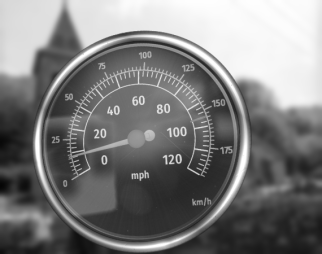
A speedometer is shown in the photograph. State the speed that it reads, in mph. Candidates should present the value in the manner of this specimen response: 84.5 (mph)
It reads 8 (mph)
